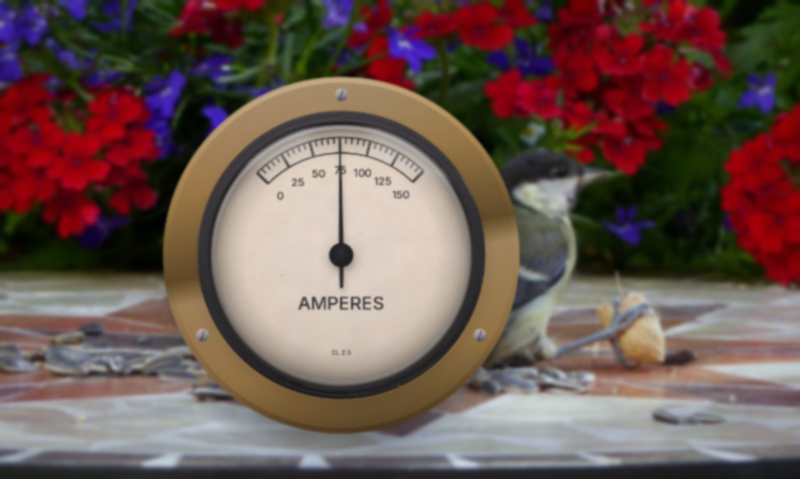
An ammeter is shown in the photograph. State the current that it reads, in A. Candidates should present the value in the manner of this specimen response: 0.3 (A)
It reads 75 (A)
